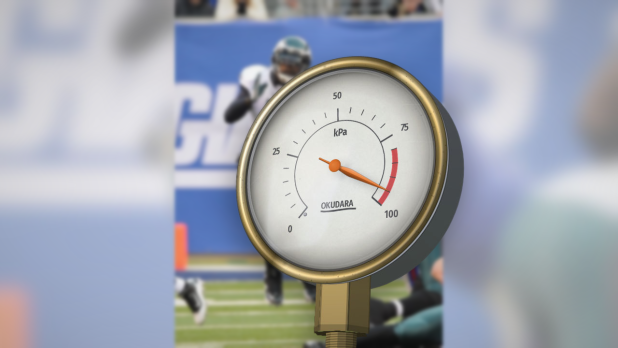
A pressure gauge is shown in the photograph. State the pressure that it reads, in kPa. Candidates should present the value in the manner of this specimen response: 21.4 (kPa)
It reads 95 (kPa)
